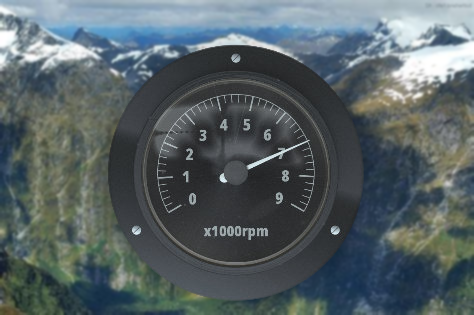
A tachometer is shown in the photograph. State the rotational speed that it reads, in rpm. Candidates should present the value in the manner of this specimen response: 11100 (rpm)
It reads 7000 (rpm)
